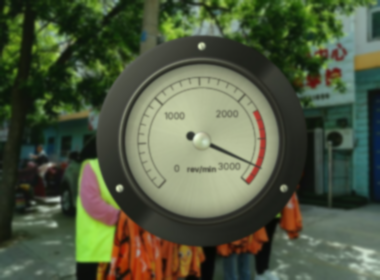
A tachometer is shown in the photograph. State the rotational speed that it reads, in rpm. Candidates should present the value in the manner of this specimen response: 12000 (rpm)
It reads 2800 (rpm)
